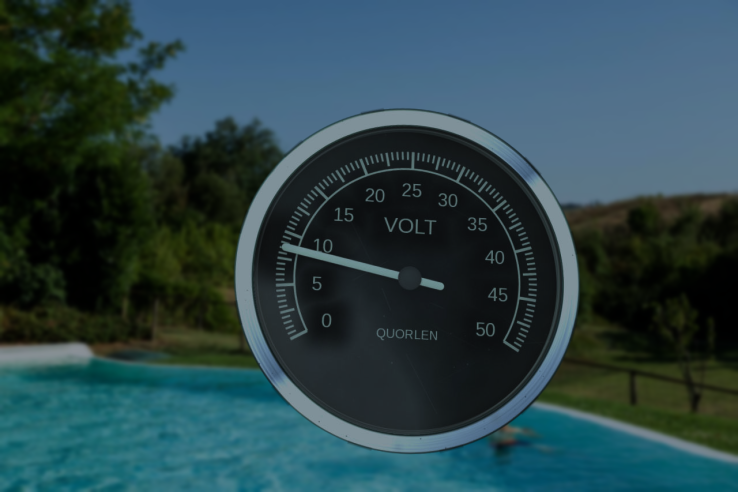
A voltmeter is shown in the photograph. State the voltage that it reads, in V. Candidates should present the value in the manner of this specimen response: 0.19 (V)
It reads 8.5 (V)
